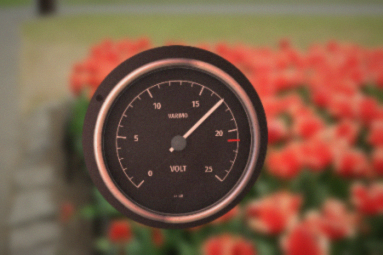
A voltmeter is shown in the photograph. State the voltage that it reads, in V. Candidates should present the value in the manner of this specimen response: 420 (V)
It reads 17 (V)
